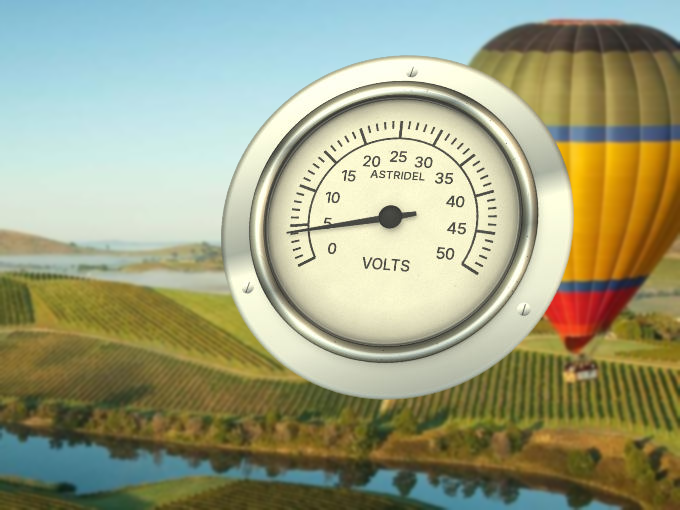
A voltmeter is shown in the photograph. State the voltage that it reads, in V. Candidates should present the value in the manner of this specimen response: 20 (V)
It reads 4 (V)
